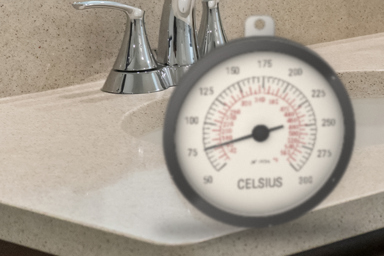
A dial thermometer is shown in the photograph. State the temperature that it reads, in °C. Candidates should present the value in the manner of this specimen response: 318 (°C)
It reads 75 (°C)
